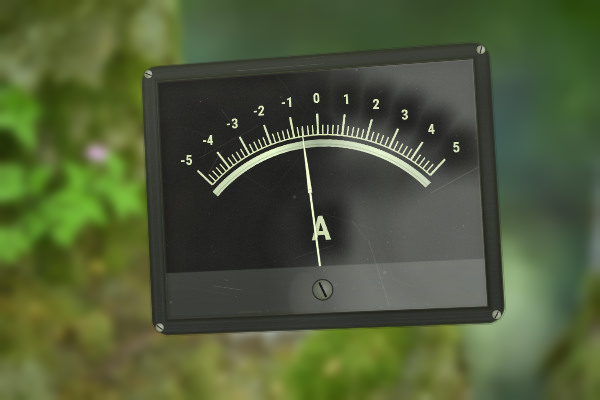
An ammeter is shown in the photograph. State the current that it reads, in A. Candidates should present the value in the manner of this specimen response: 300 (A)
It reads -0.6 (A)
